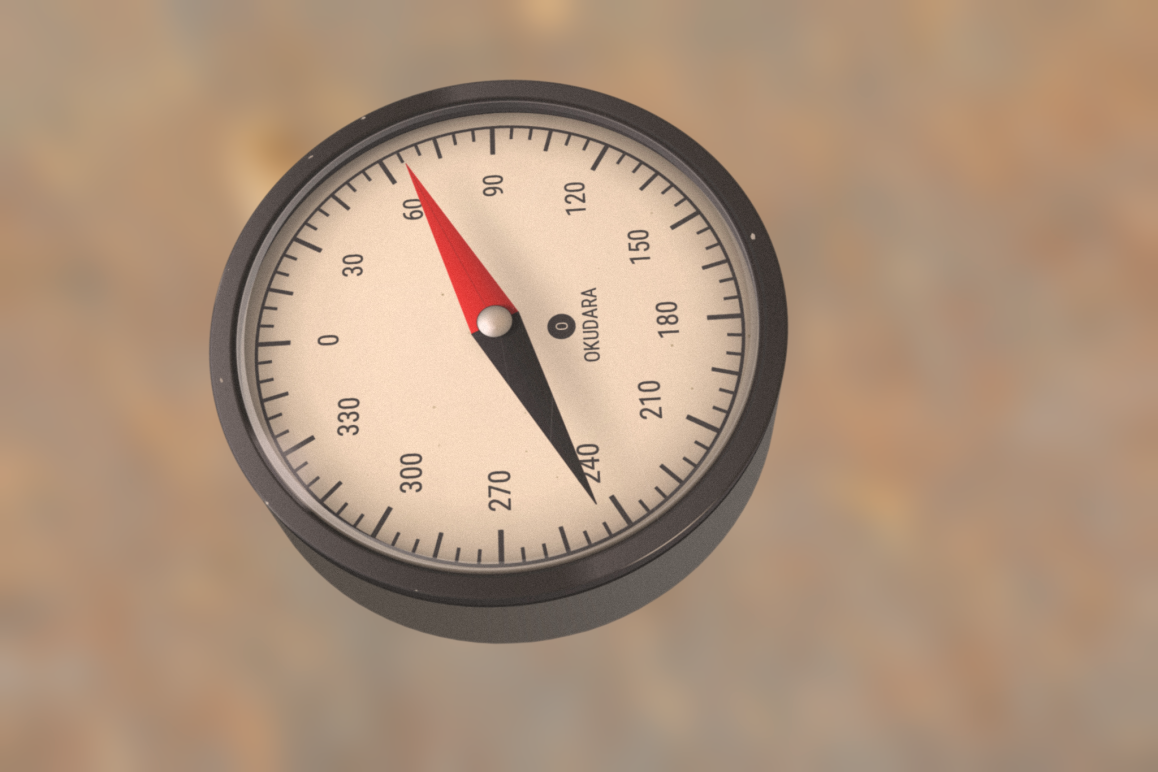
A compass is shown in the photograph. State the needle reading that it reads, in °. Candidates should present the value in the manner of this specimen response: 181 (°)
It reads 65 (°)
